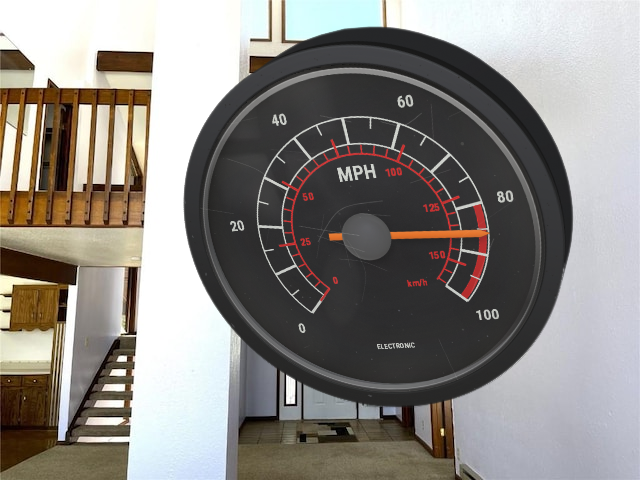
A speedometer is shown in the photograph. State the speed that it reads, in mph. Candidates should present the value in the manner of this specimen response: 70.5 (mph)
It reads 85 (mph)
